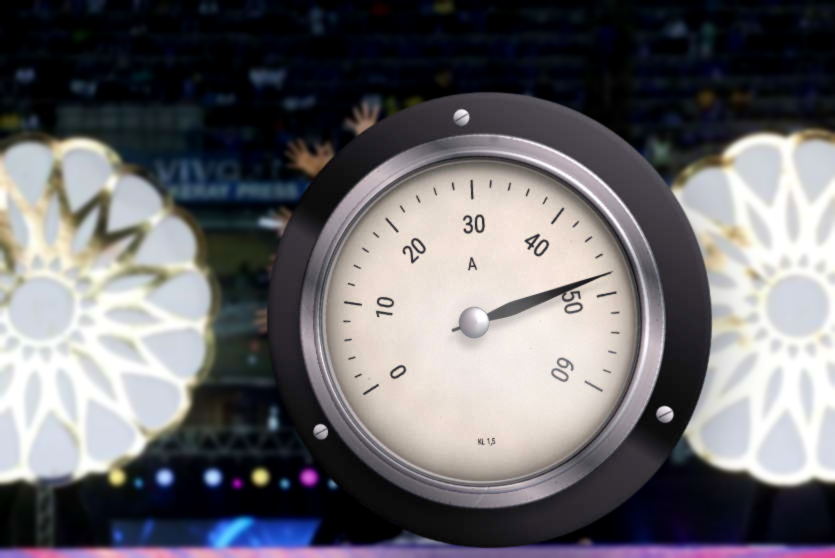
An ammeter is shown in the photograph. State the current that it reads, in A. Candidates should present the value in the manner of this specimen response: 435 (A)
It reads 48 (A)
